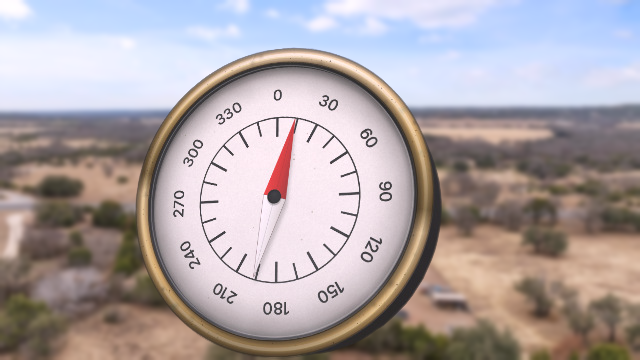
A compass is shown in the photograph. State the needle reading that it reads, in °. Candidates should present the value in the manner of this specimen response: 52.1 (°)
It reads 15 (°)
